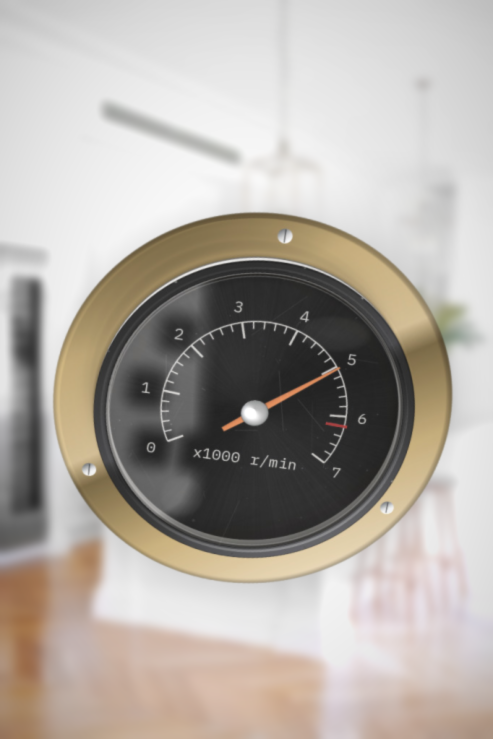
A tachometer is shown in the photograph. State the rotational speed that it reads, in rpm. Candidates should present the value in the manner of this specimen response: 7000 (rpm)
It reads 5000 (rpm)
